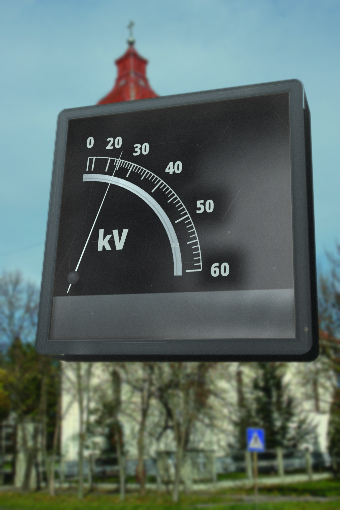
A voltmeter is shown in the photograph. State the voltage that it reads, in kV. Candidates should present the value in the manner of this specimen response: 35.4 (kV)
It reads 25 (kV)
